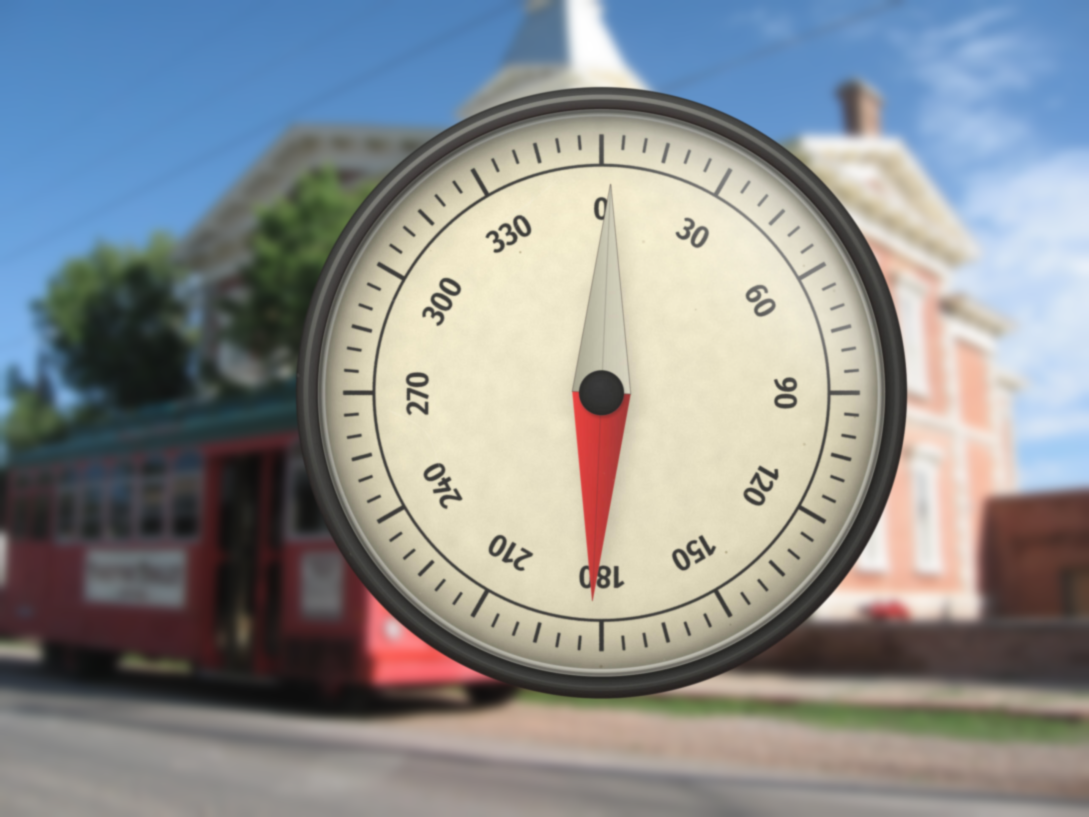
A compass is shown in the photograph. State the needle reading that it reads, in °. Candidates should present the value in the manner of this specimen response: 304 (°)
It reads 182.5 (°)
